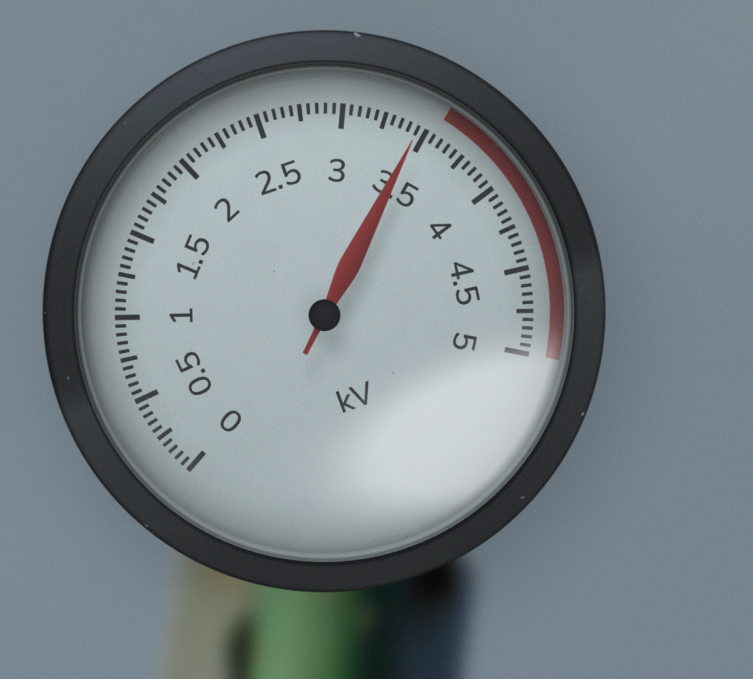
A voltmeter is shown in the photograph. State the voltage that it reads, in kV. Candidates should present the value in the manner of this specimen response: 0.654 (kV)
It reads 3.45 (kV)
